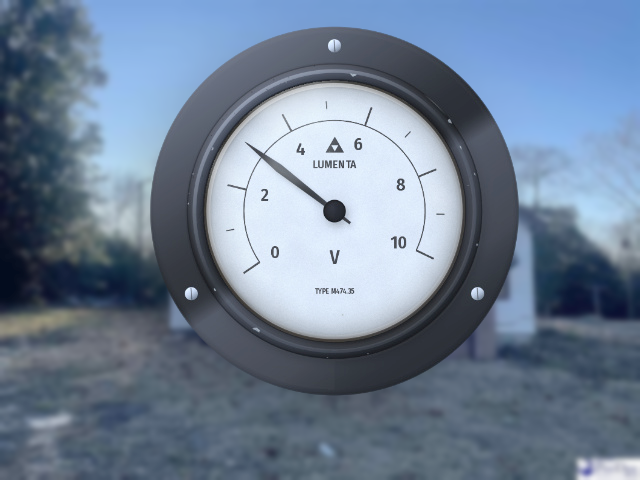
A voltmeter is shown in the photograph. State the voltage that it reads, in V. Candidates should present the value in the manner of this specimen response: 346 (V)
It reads 3 (V)
